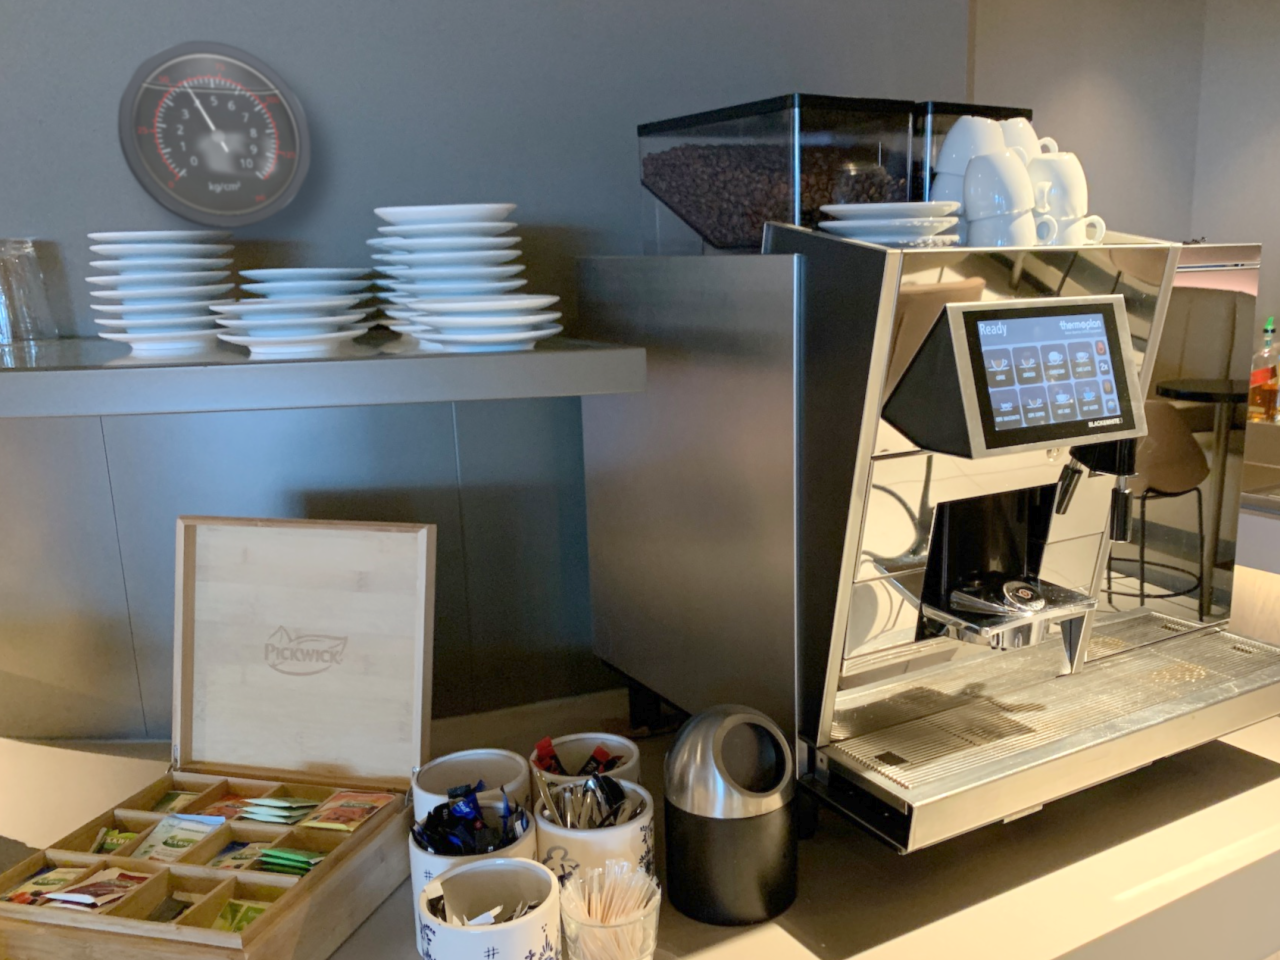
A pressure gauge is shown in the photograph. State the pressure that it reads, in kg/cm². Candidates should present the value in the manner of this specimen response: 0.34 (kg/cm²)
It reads 4 (kg/cm²)
